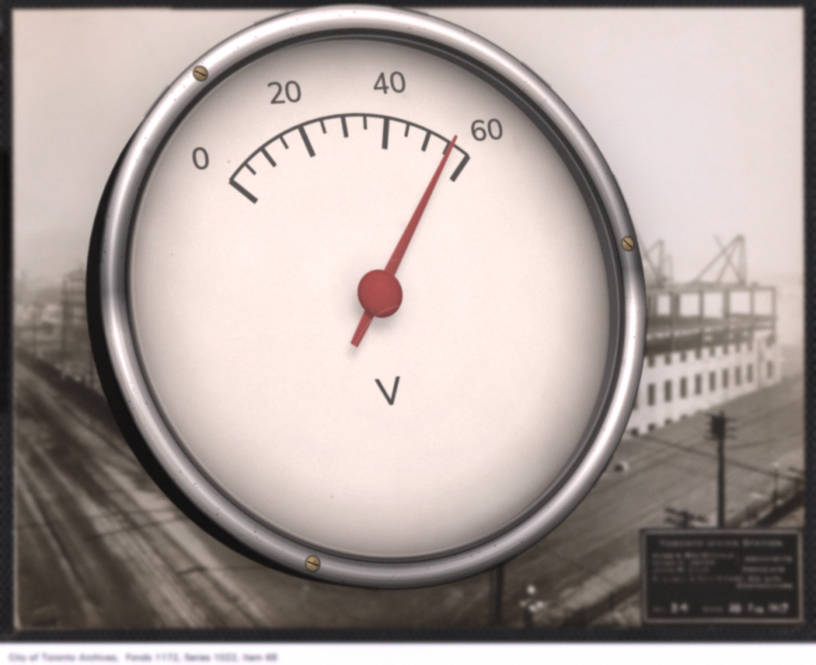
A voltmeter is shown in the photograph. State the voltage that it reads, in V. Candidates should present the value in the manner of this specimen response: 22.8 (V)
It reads 55 (V)
